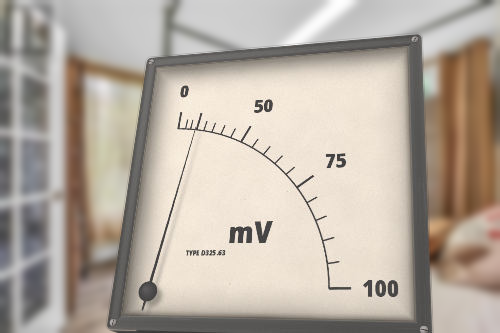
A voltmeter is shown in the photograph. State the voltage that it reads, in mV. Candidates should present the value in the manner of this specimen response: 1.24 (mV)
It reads 25 (mV)
